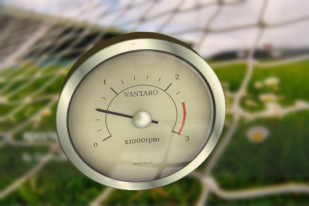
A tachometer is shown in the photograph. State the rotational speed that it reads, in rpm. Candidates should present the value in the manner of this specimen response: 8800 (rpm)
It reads 600 (rpm)
